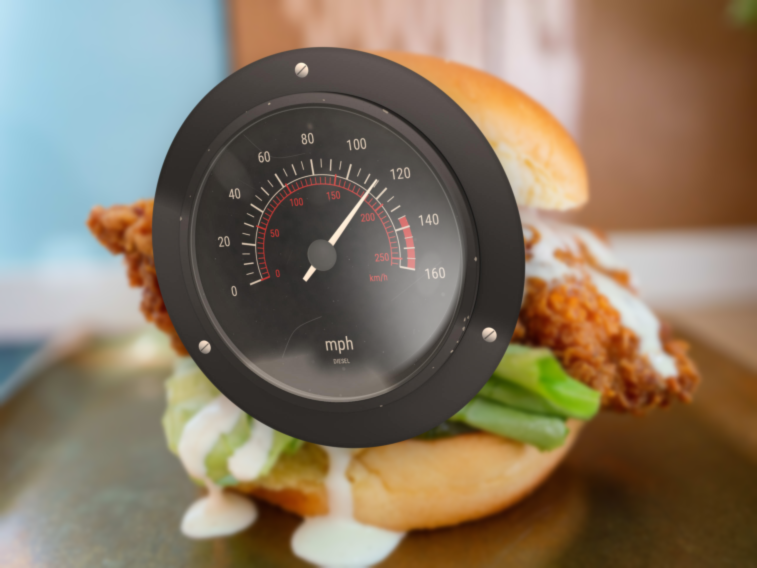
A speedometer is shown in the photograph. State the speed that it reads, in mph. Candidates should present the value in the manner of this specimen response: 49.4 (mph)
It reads 115 (mph)
